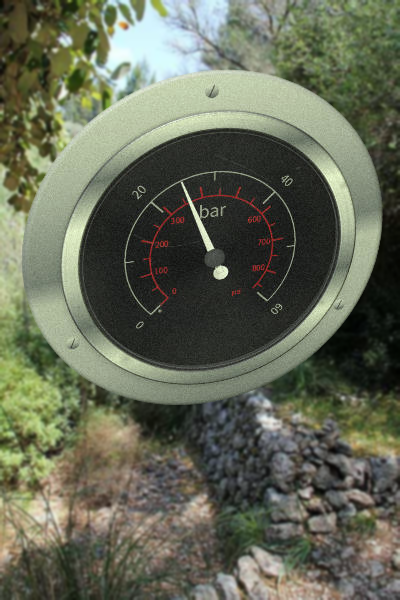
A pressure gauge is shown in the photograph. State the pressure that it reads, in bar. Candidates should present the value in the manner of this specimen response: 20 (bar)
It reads 25 (bar)
